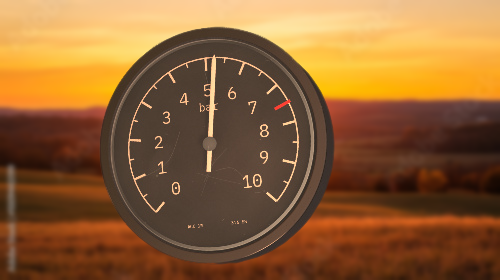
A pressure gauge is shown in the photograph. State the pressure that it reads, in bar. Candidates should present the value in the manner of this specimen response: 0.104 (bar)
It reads 5.25 (bar)
